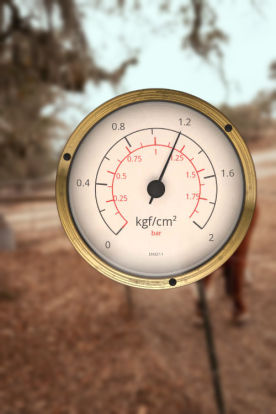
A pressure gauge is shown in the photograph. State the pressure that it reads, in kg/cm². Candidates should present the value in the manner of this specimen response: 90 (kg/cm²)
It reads 1.2 (kg/cm²)
